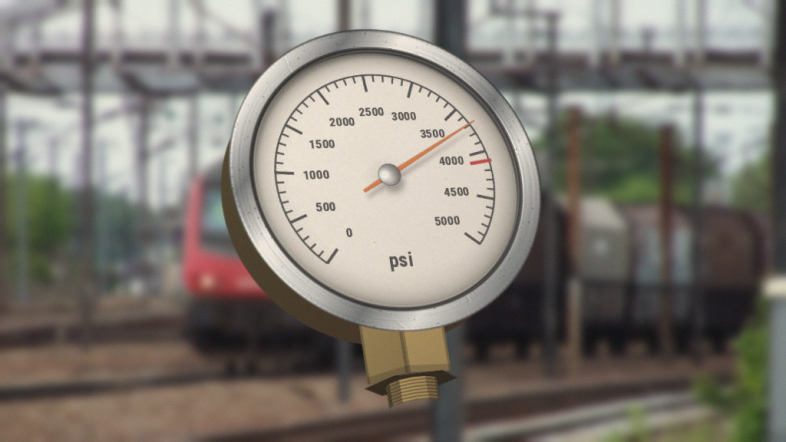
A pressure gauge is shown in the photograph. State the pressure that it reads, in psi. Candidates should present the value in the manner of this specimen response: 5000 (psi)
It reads 3700 (psi)
